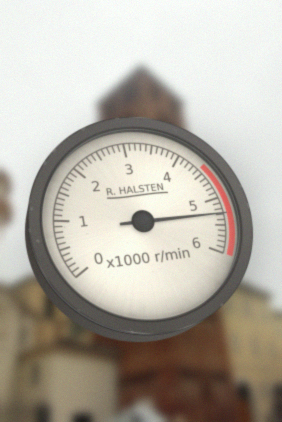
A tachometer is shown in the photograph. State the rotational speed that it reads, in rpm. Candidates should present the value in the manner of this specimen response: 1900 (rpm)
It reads 5300 (rpm)
